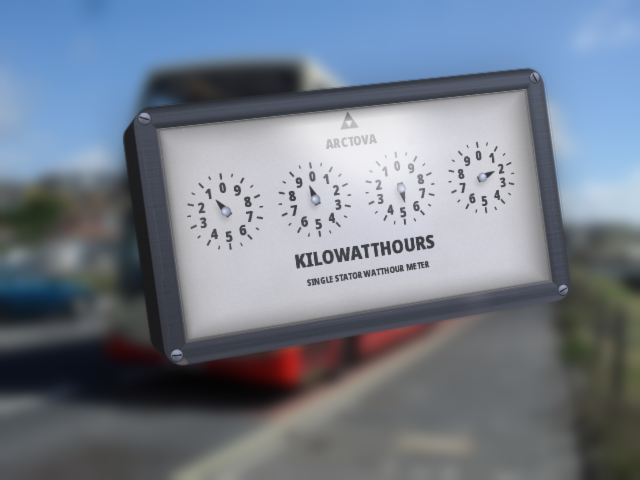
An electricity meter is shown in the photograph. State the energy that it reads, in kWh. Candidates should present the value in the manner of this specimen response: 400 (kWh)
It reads 952 (kWh)
